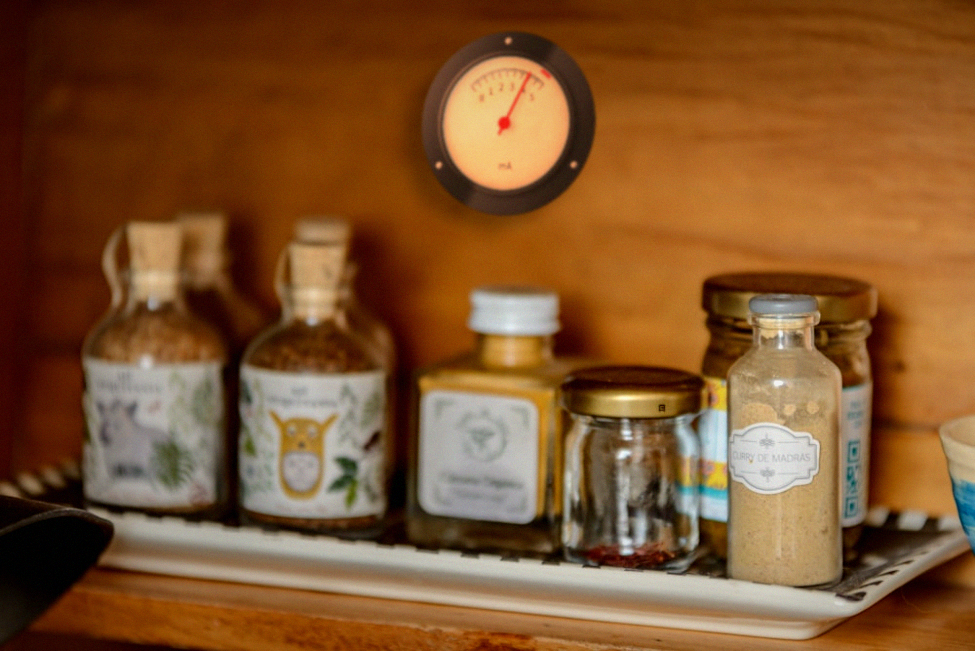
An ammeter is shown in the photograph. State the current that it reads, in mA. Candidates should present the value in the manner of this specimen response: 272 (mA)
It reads 4 (mA)
